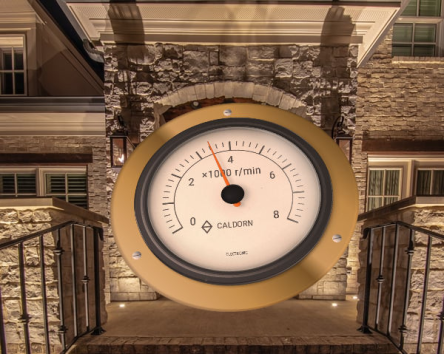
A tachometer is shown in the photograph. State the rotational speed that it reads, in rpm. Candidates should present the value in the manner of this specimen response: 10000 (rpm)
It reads 3400 (rpm)
